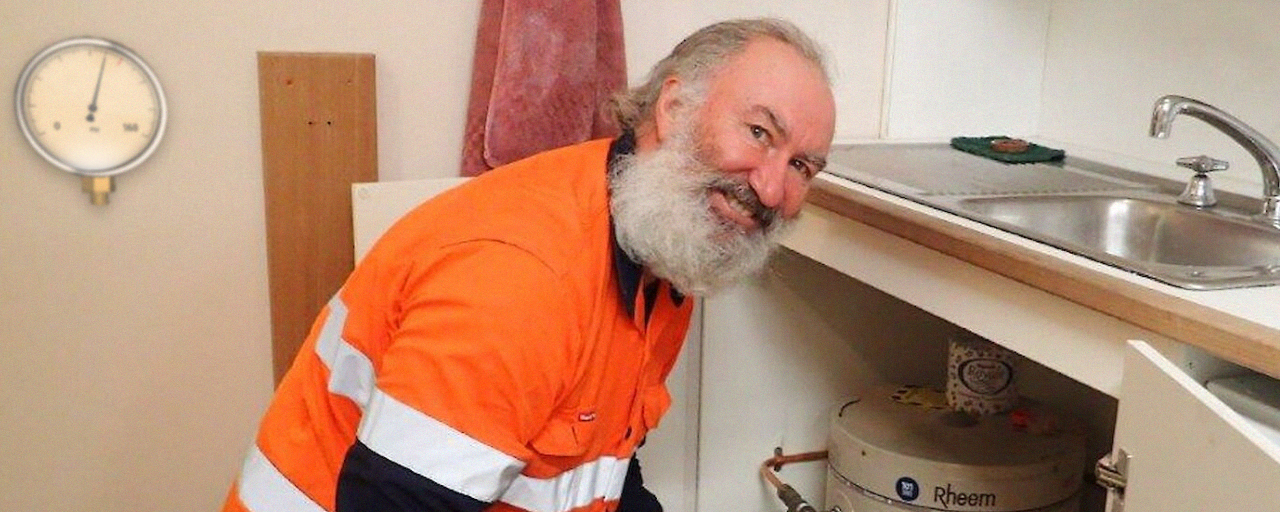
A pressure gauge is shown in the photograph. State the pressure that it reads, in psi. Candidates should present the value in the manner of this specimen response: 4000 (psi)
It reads 90 (psi)
